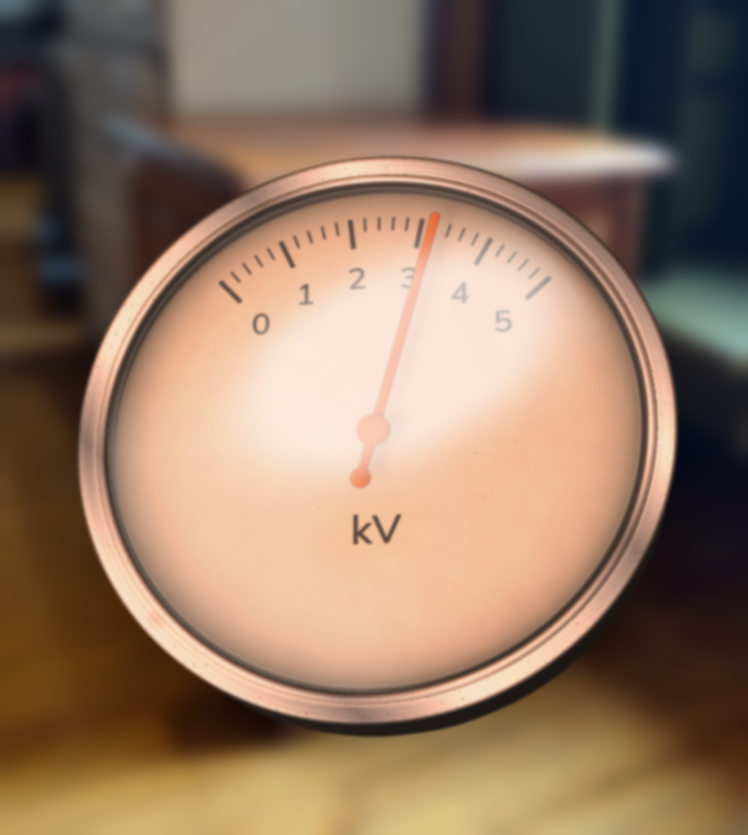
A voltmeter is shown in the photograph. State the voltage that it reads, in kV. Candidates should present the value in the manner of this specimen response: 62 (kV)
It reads 3.2 (kV)
